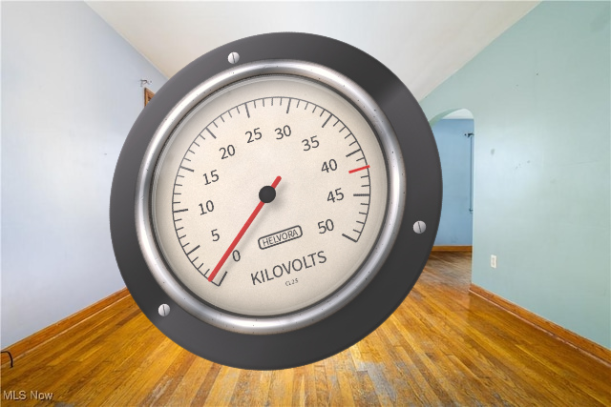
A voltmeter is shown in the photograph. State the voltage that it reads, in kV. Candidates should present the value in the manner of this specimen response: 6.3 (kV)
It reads 1 (kV)
